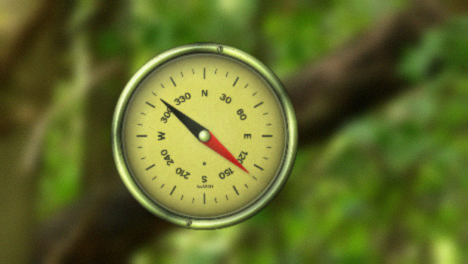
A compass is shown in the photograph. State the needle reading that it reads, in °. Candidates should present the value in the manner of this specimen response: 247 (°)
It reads 130 (°)
